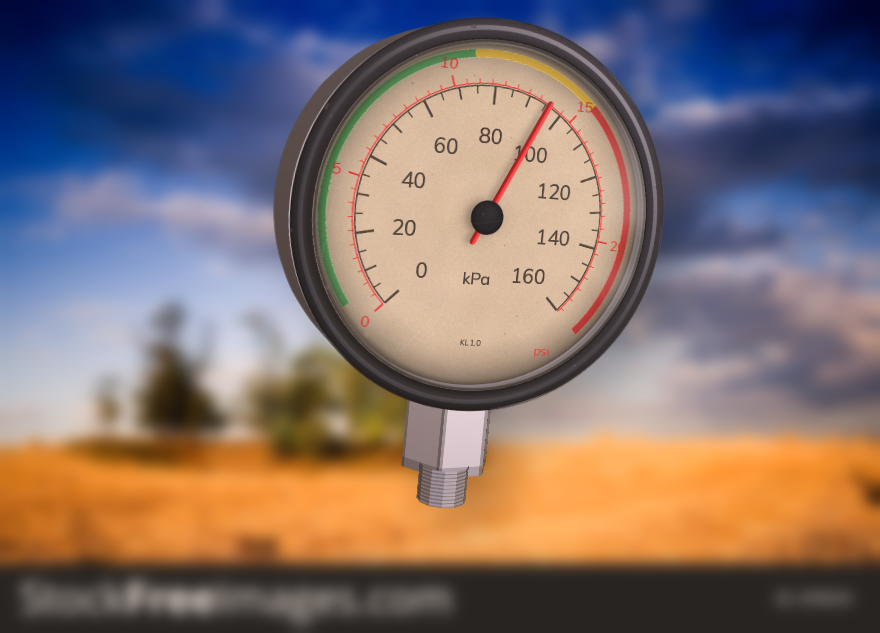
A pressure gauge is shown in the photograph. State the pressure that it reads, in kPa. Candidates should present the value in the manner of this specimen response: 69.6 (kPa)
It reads 95 (kPa)
